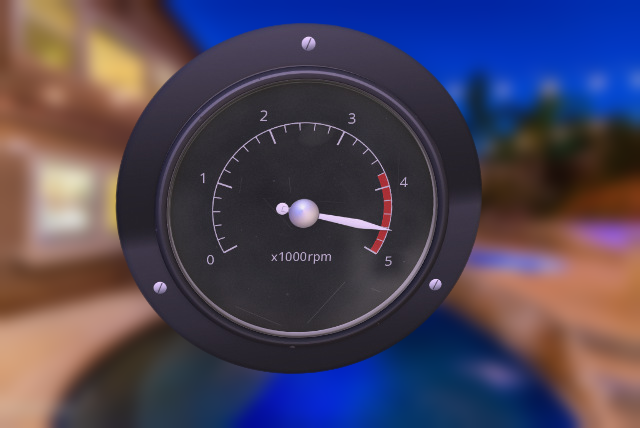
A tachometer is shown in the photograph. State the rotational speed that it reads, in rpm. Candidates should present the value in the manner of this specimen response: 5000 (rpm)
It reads 4600 (rpm)
